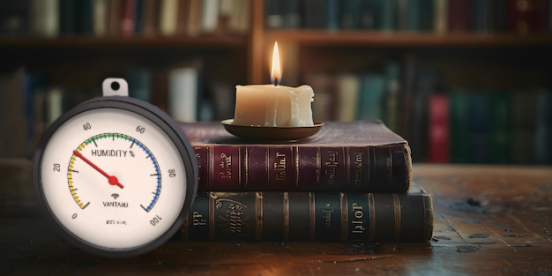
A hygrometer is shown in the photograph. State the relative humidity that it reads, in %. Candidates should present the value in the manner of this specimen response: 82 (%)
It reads 30 (%)
